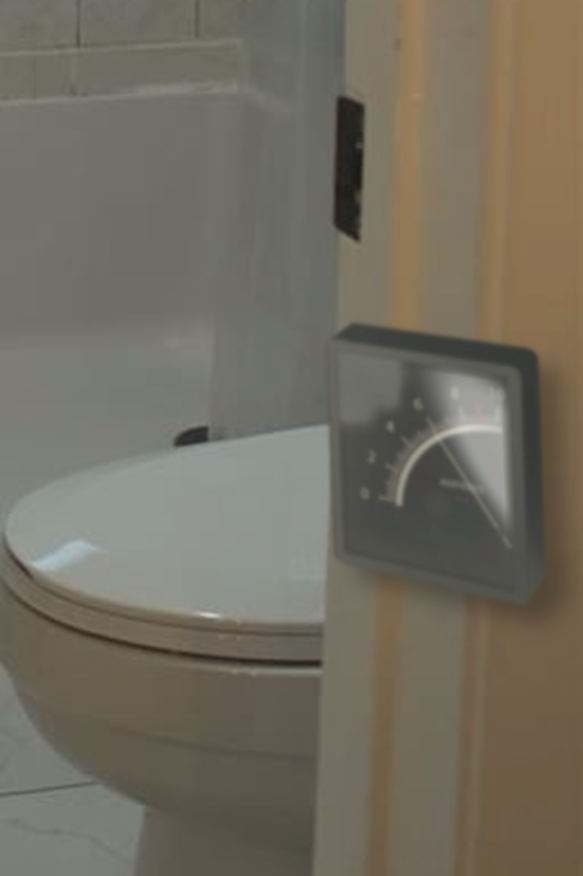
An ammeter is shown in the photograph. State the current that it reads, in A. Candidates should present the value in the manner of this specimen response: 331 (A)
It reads 6 (A)
